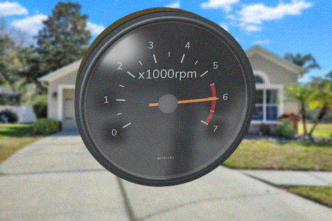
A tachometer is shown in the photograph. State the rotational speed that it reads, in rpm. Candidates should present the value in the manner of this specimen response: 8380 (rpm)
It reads 6000 (rpm)
